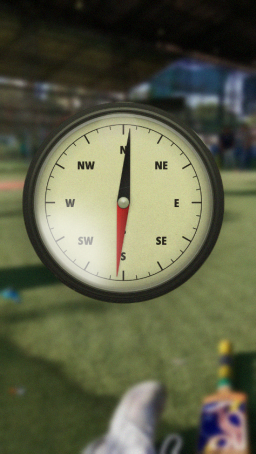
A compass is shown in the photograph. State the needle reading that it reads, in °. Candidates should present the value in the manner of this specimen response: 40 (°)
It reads 185 (°)
